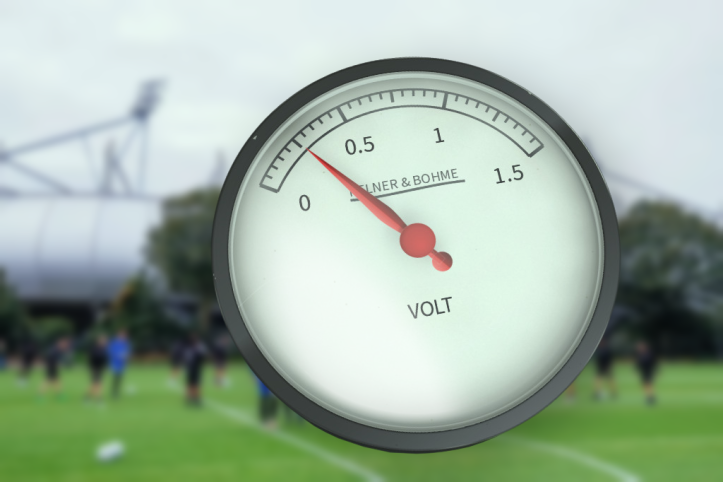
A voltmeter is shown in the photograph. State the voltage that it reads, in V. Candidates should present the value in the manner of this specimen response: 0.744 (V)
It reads 0.25 (V)
